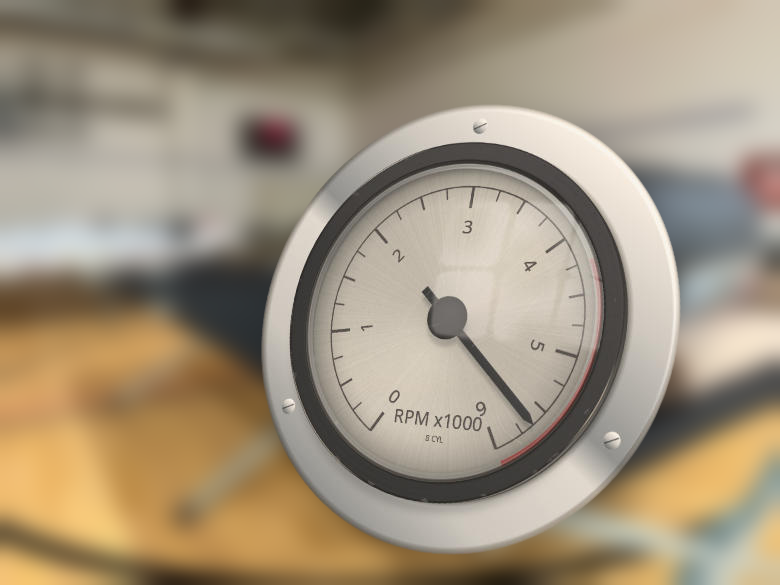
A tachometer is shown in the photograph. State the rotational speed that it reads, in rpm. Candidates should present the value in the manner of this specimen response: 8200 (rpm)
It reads 5625 (rpm)
